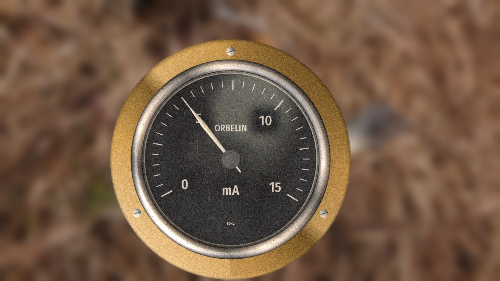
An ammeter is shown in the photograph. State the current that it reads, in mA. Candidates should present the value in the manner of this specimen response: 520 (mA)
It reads 5 (mA)
